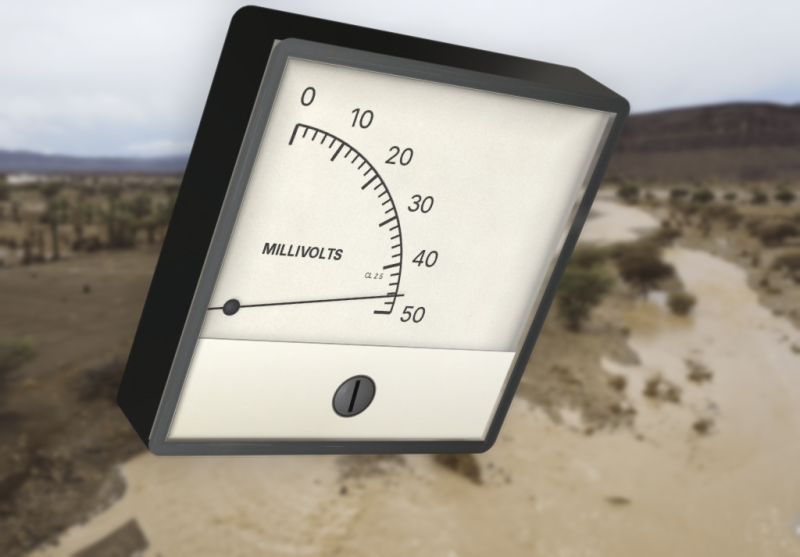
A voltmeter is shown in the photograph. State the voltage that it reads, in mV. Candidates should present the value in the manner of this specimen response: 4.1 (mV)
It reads 46 (mV)
